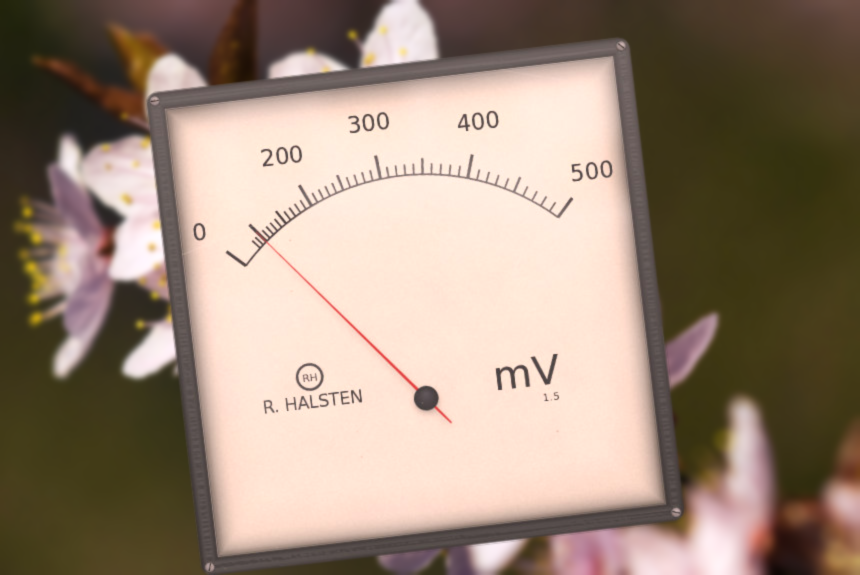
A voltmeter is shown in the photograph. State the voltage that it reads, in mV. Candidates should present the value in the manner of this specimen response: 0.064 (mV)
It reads 100 (mV)
